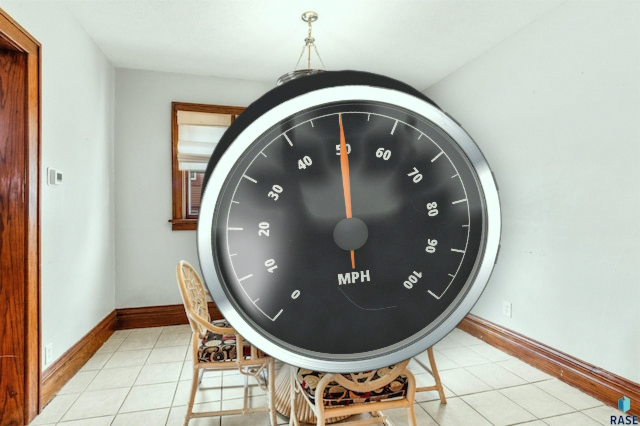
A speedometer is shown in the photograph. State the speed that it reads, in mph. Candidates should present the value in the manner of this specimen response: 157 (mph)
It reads 50 (mph)
